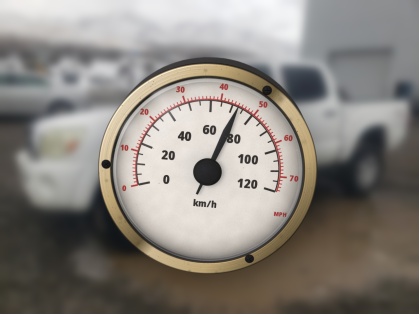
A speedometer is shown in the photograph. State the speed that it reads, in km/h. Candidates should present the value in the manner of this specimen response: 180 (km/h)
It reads 72.5 (km/h)
